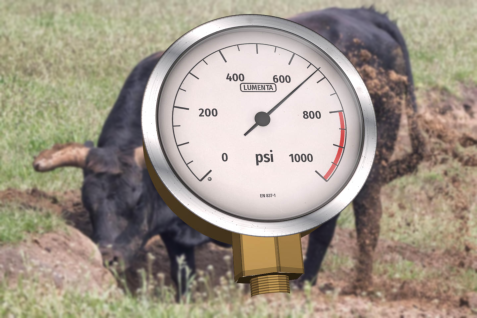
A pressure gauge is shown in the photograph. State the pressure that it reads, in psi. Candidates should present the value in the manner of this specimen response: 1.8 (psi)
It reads 675 (psi)
